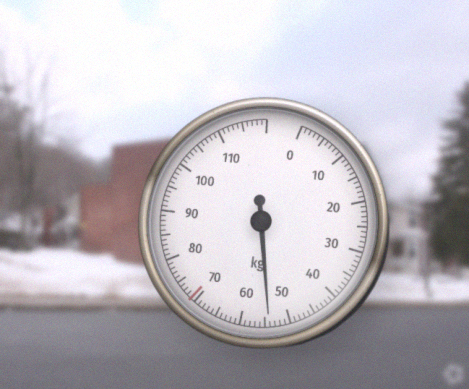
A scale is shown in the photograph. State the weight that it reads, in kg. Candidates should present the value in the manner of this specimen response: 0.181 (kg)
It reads 54 (kg)
